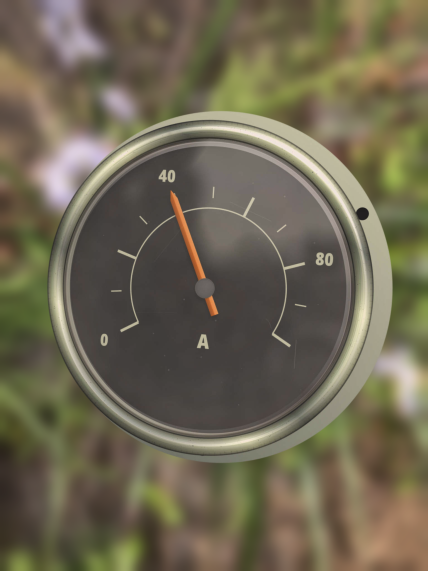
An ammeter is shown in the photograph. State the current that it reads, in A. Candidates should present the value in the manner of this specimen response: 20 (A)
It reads 40 (A)
